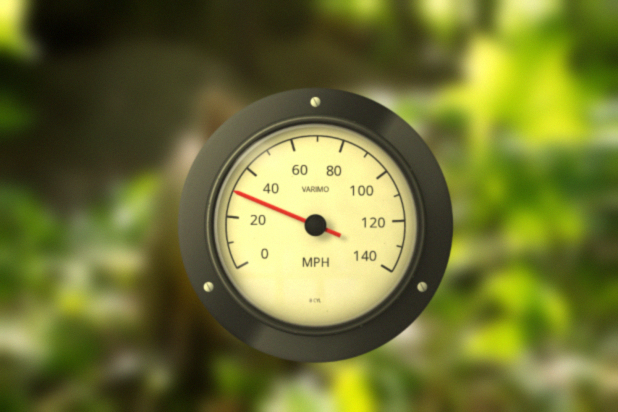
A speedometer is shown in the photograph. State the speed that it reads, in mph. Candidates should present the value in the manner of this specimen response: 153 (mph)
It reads 30 (mph)
